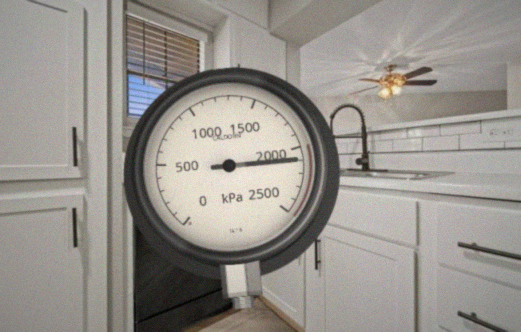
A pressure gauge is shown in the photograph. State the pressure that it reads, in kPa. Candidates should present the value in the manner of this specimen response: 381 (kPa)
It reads 2100 (kPa)
